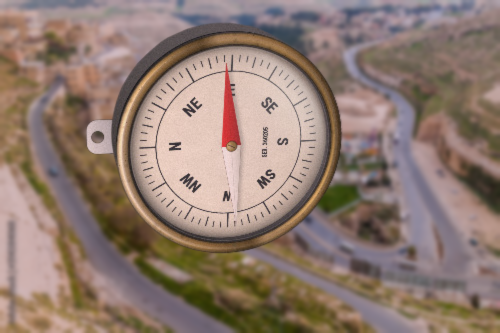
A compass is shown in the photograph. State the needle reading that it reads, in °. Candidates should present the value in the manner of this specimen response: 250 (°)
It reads 85 (°)
